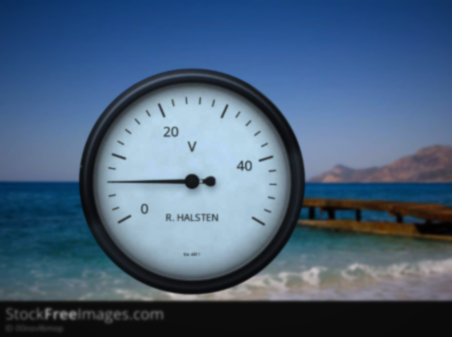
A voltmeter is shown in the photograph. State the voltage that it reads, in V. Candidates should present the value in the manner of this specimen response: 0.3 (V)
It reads 6 (V)
